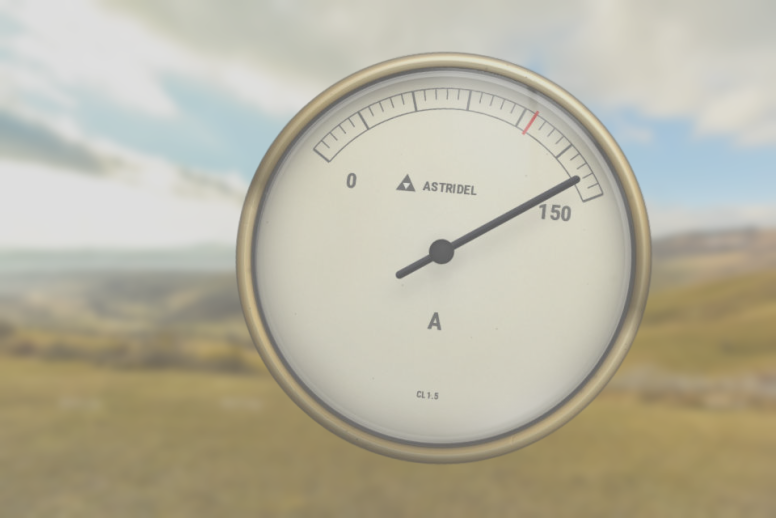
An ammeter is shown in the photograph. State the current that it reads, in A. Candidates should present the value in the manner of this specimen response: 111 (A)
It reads 140 (A)
